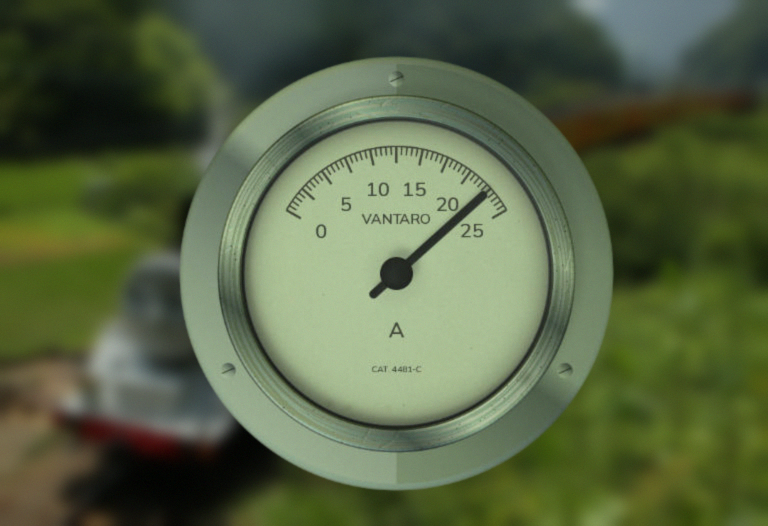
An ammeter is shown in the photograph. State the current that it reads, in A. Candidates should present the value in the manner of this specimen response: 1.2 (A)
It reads 22.5 (A)
